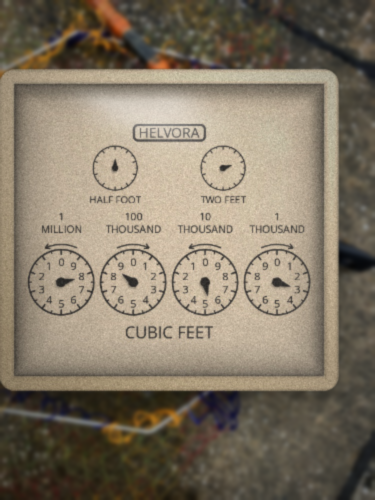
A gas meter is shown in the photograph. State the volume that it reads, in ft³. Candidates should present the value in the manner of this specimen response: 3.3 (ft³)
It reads 785300 (ft³)
